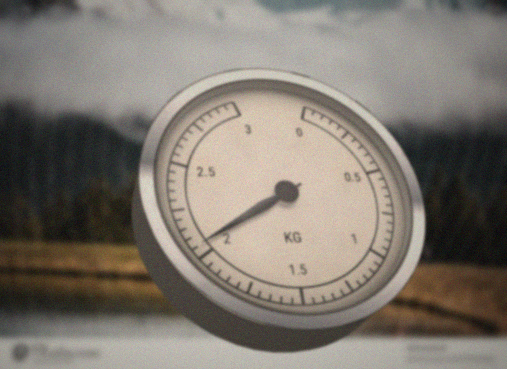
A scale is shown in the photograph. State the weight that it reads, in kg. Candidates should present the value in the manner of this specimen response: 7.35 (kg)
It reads 2.05 (kg)
